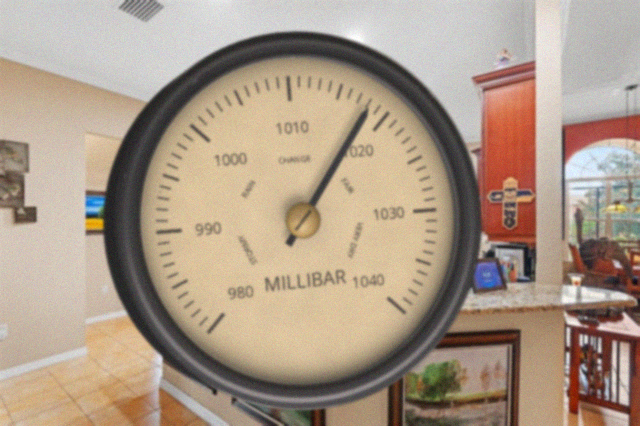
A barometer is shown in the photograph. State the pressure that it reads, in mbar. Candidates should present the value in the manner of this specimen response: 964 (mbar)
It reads 1018 (mbar)
